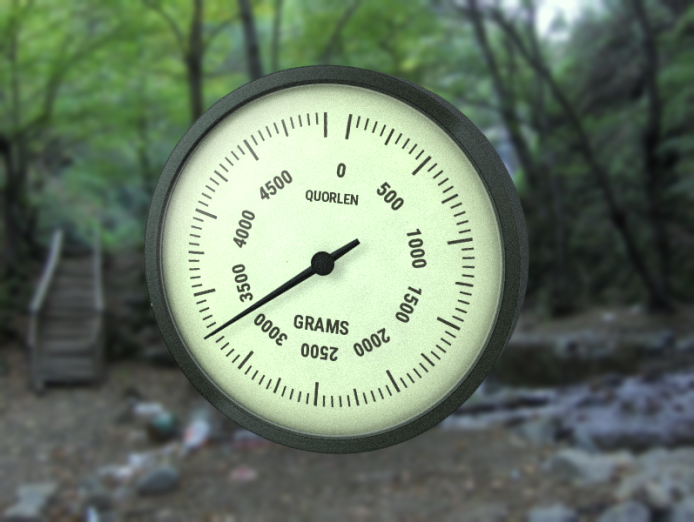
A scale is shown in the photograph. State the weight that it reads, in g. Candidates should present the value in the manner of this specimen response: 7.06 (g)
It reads 3250 (g)
